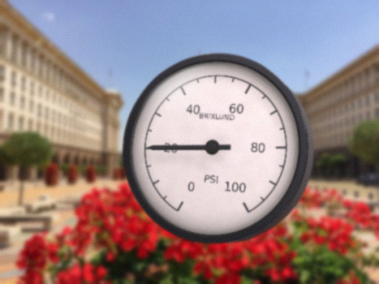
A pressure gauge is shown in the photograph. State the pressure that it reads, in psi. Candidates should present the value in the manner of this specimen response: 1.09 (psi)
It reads 20 (psi)
